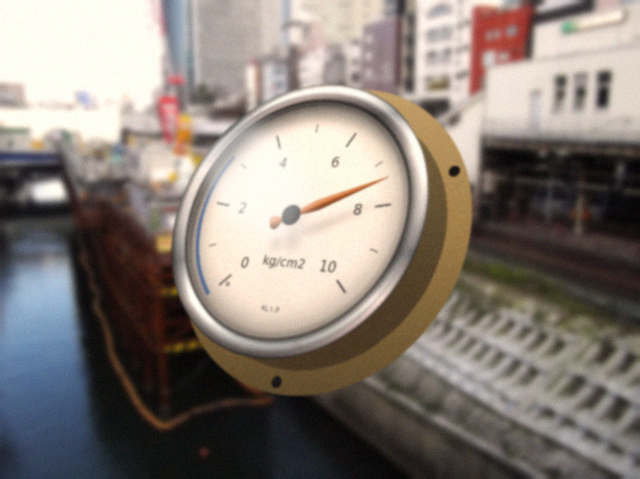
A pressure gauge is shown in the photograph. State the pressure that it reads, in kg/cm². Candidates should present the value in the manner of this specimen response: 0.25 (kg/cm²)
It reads 7.5 (kg/cm²)
